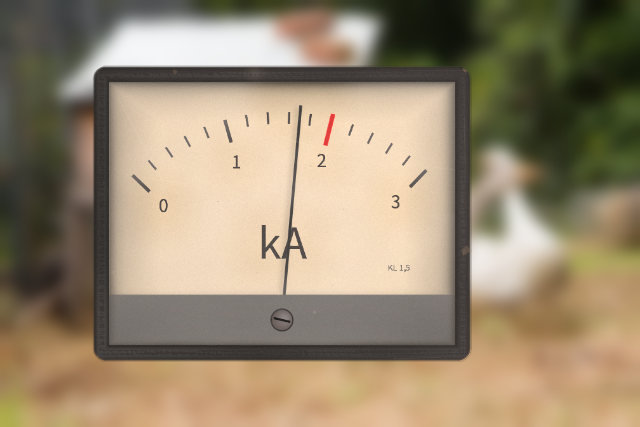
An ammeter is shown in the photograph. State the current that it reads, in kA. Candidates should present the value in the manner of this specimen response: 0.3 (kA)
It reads 1.7 (kA)
